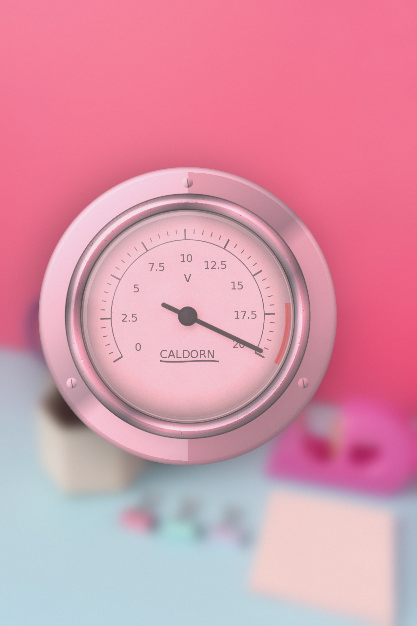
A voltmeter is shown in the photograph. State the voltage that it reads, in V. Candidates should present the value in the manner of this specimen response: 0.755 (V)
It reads 19.75 (V)
